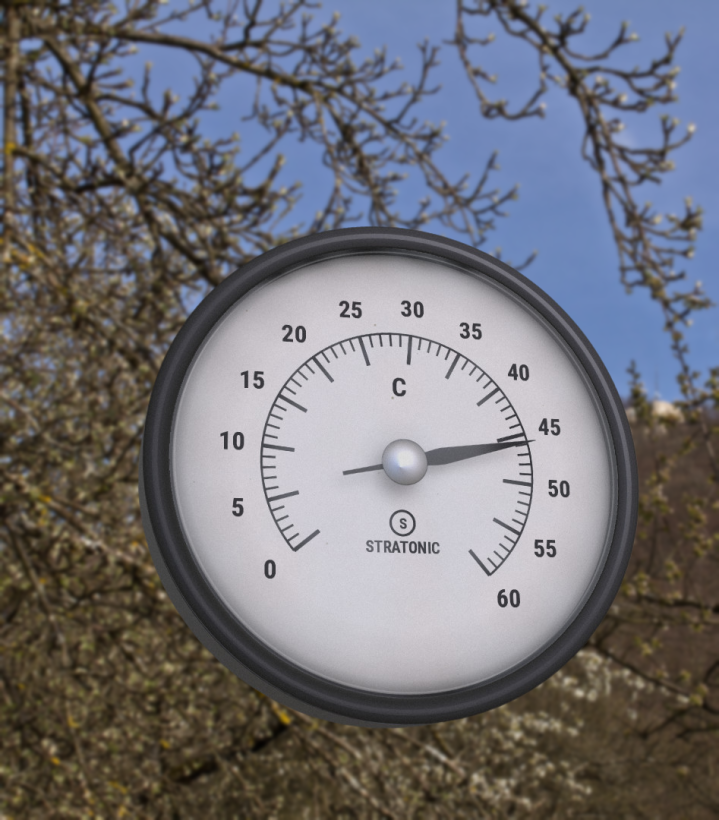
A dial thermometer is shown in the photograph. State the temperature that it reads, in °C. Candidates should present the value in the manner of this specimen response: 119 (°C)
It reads 46 (°C)
